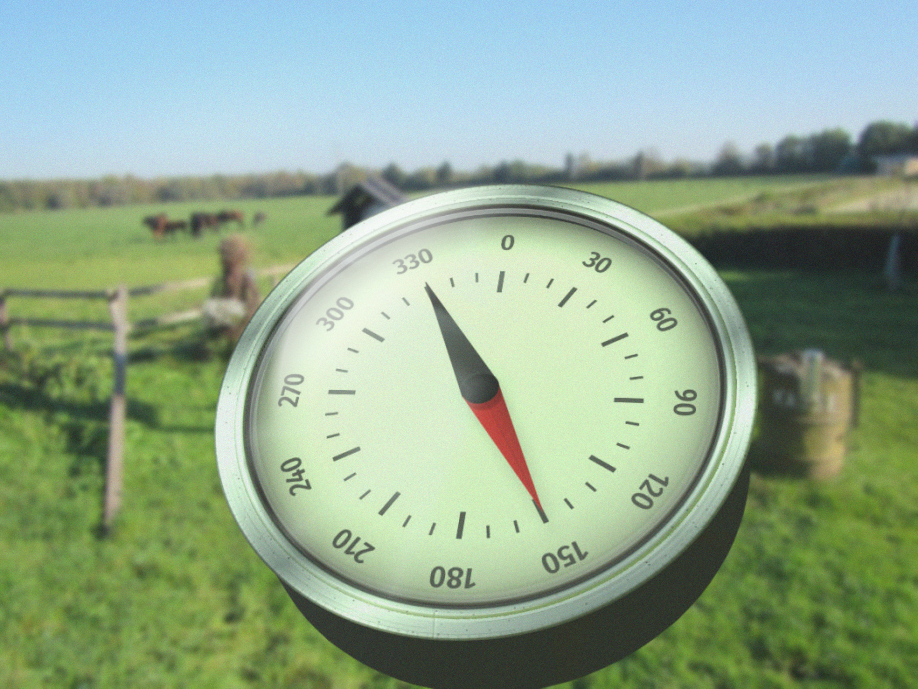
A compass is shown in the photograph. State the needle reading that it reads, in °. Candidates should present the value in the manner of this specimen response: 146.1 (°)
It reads 150 (°)
